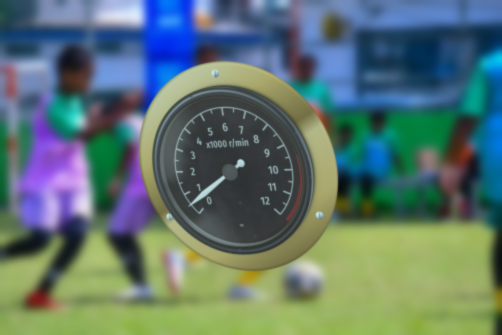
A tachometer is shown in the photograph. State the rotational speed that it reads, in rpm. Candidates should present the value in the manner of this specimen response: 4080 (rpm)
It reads 500 (rpm)
